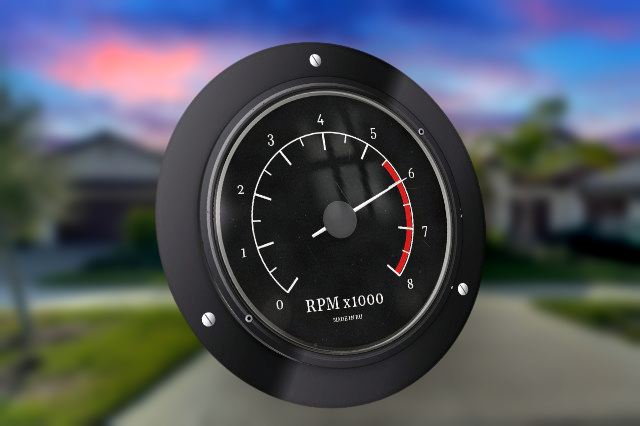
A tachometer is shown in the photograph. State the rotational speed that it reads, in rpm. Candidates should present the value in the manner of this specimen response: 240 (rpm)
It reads 6000 (rpm)
